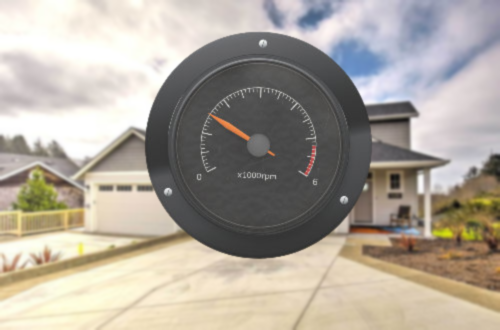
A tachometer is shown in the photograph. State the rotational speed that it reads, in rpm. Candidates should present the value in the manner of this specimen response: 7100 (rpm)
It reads 1500 (rpm)
